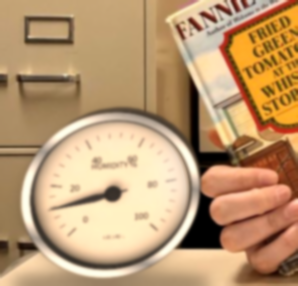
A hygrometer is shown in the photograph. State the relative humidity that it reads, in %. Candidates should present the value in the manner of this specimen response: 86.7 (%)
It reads 12 (%)
